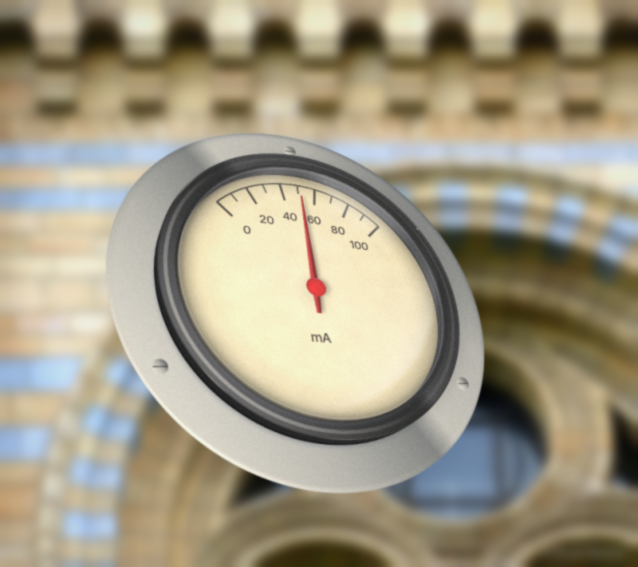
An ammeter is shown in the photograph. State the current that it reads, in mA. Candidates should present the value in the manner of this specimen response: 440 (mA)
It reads 50 (mA)
